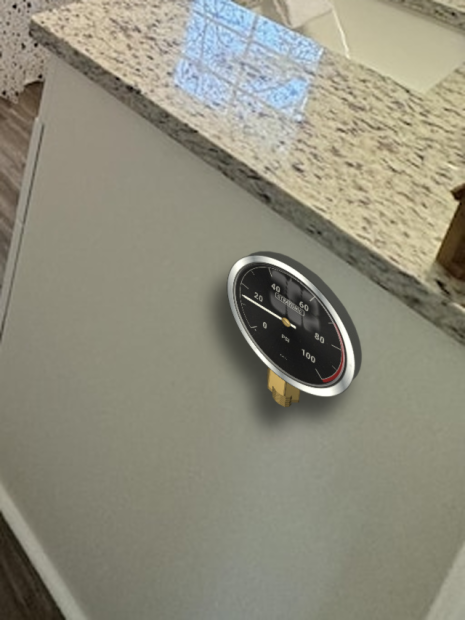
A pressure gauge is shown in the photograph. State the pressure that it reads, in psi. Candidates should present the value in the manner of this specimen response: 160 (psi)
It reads 15 (psi)
